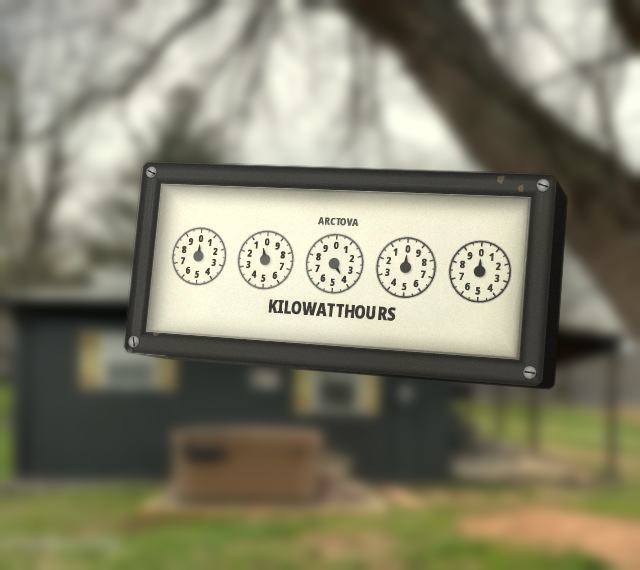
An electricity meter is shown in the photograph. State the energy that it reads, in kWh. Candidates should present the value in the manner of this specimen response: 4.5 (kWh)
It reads 400 (kWh)
